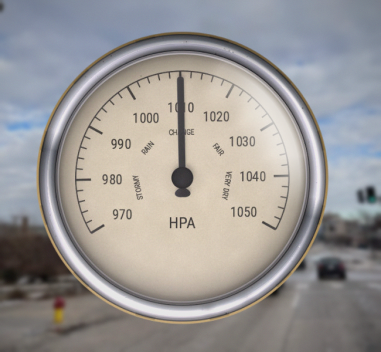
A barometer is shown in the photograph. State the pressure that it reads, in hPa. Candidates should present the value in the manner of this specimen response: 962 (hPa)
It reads 1010 (hPa)
